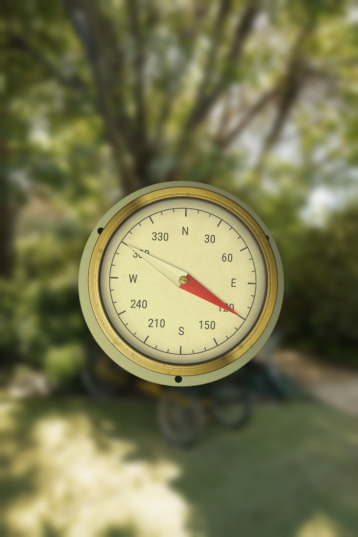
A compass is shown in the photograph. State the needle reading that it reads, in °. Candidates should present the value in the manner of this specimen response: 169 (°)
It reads 120 (°)
